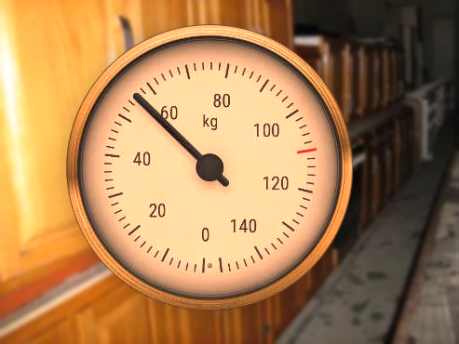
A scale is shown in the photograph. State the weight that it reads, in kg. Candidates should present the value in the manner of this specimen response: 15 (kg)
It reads 56 (kg)
